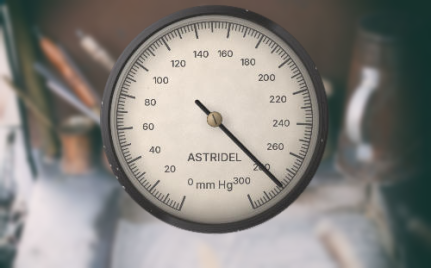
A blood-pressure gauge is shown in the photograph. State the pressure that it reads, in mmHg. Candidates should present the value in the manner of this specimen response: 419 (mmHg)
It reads 280 (mmHg)
